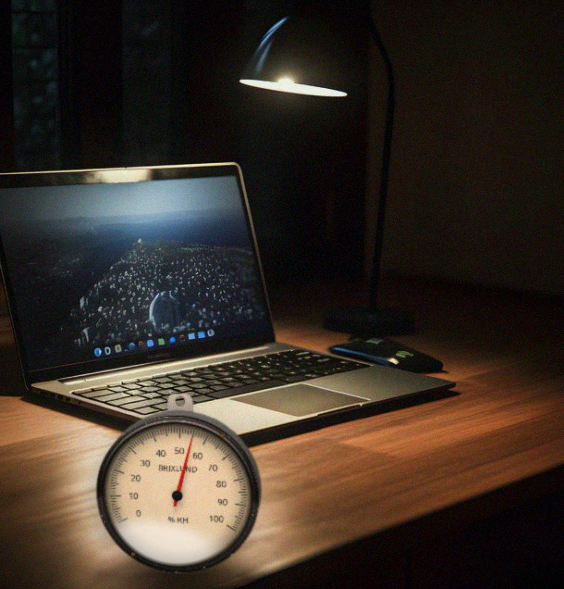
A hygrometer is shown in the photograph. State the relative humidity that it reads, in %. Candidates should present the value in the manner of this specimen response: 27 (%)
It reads 55 (%)
